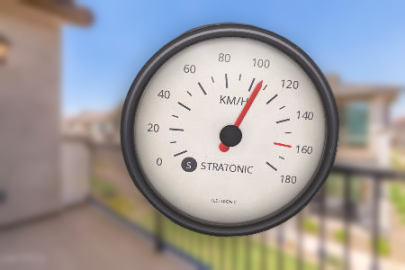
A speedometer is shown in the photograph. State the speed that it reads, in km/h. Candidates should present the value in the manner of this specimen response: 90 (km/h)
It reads 105 (km/h)
